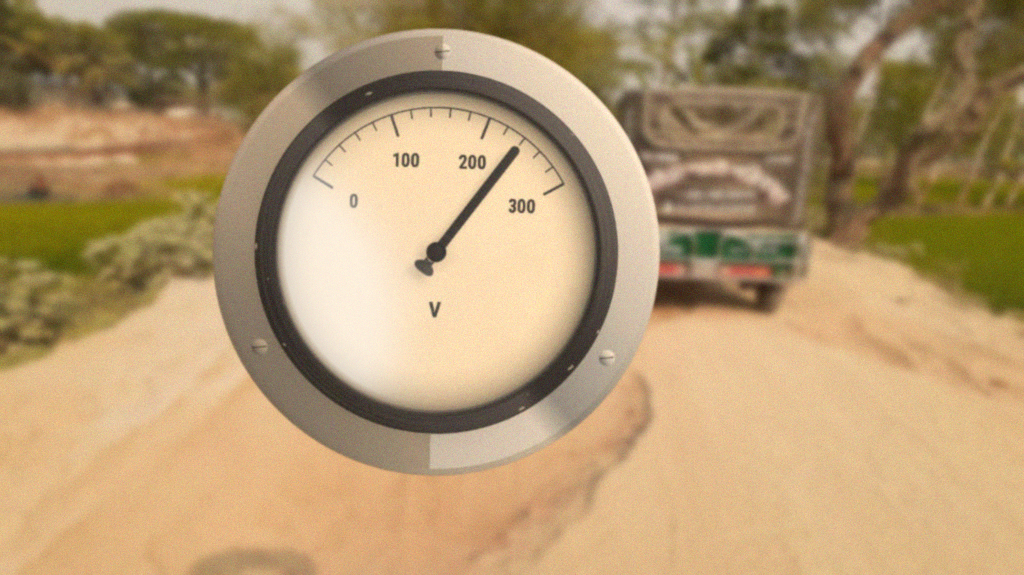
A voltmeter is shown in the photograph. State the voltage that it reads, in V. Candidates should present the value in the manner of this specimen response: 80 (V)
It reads 240 (V)
